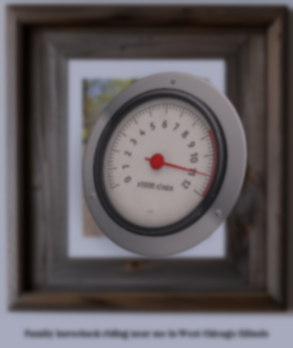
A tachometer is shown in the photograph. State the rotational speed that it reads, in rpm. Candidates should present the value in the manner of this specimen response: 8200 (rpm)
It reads 11000 (rpm)
